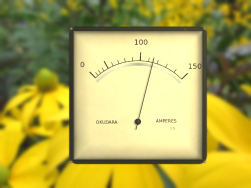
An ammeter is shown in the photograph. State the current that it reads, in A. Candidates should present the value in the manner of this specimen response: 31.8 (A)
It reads 115 (A)
